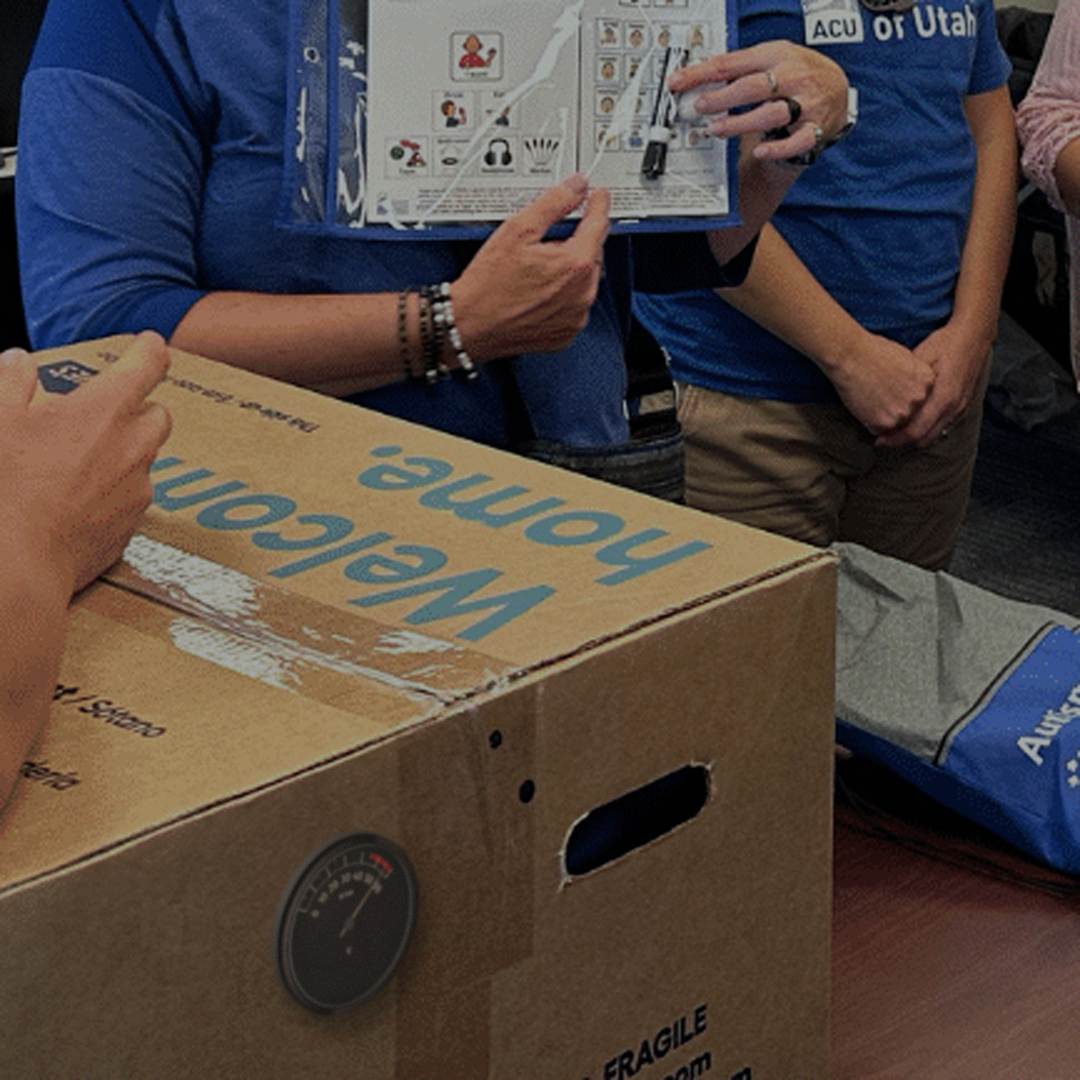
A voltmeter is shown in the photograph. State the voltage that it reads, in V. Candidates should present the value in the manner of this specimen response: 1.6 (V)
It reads 55 (V)
